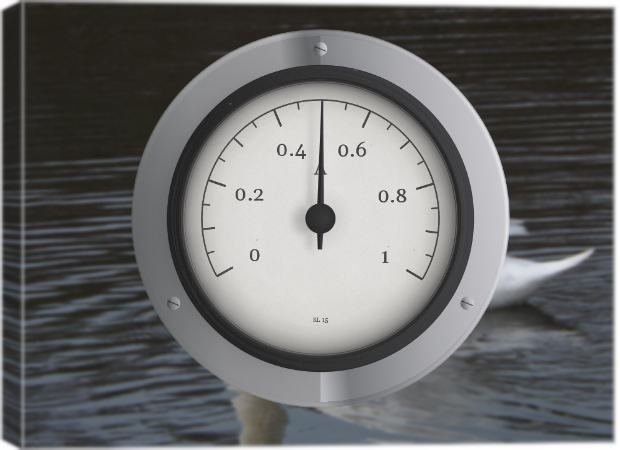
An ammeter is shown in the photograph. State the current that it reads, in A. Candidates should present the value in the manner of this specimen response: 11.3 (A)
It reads 0.5 (A)
